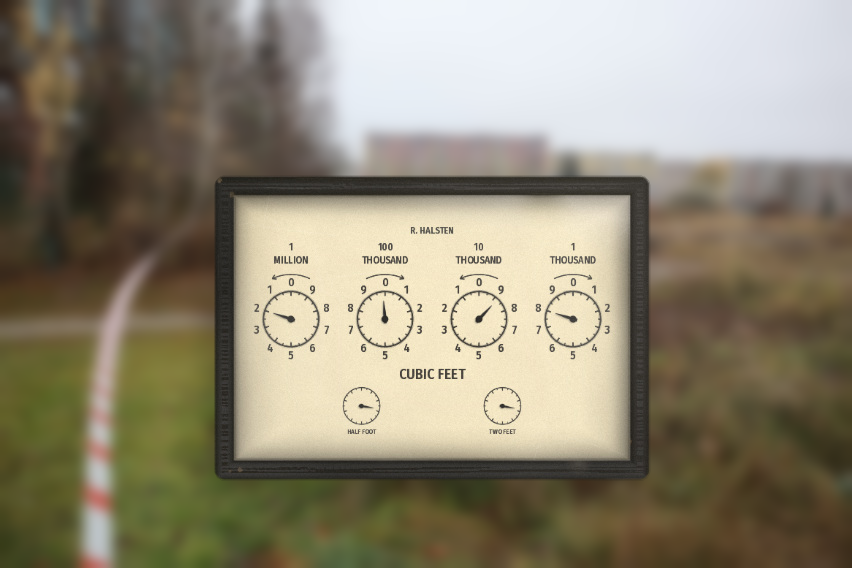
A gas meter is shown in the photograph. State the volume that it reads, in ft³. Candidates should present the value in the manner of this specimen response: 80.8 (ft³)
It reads 198800 (ft³)
